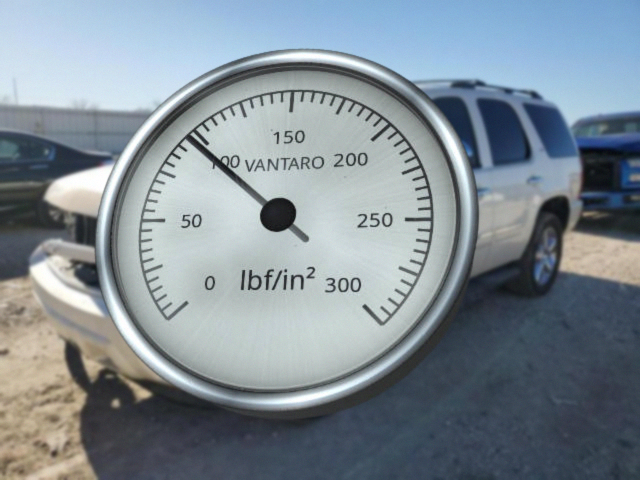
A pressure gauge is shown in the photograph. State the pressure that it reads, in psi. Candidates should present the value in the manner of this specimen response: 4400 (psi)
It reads 95 (psi)
